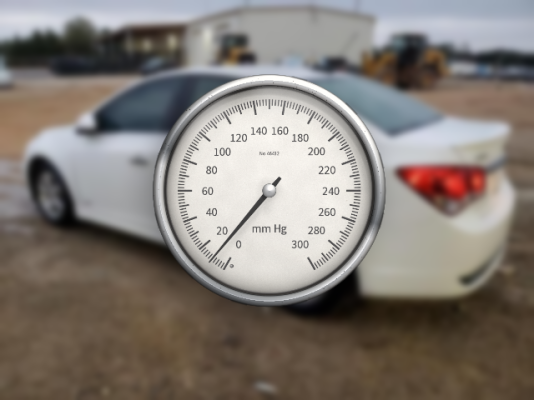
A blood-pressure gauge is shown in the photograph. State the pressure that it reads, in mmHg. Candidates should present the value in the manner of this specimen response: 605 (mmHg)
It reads 10 (mmHg)
